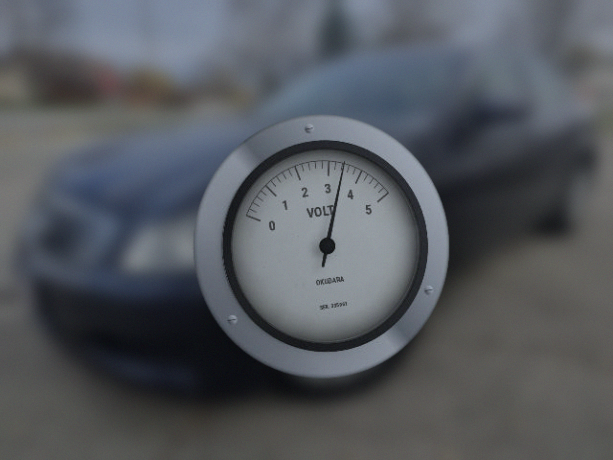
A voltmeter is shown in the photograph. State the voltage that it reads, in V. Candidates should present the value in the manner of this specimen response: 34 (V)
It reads 3.4 (V)
